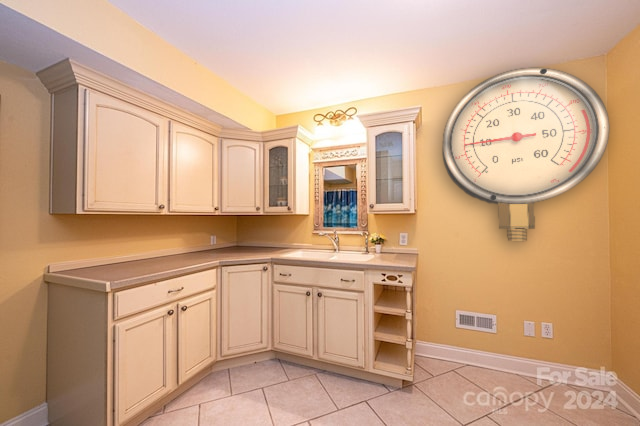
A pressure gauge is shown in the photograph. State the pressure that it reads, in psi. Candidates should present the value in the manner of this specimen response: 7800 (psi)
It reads 10 (psi)
